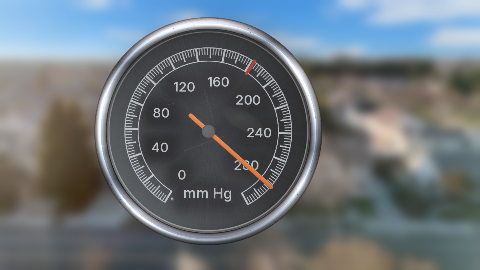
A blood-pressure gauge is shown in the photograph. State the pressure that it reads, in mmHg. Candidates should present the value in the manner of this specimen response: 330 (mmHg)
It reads 280 (mmHg)
